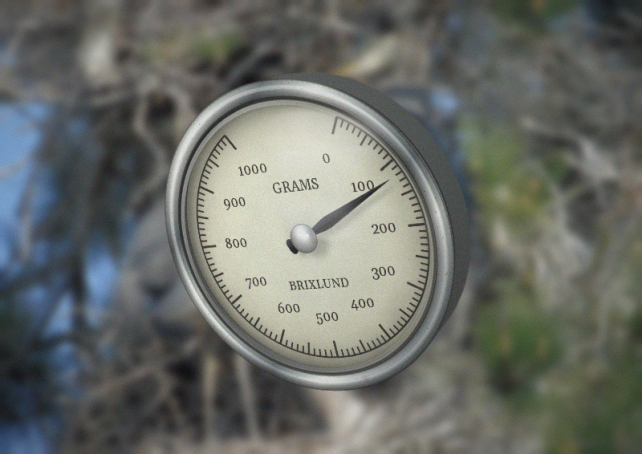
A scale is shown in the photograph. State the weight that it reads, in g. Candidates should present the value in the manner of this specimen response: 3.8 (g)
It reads 120 (g)
